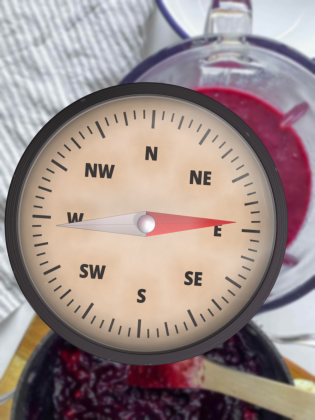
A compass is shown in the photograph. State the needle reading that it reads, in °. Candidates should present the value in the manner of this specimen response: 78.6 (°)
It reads 85 (°)
